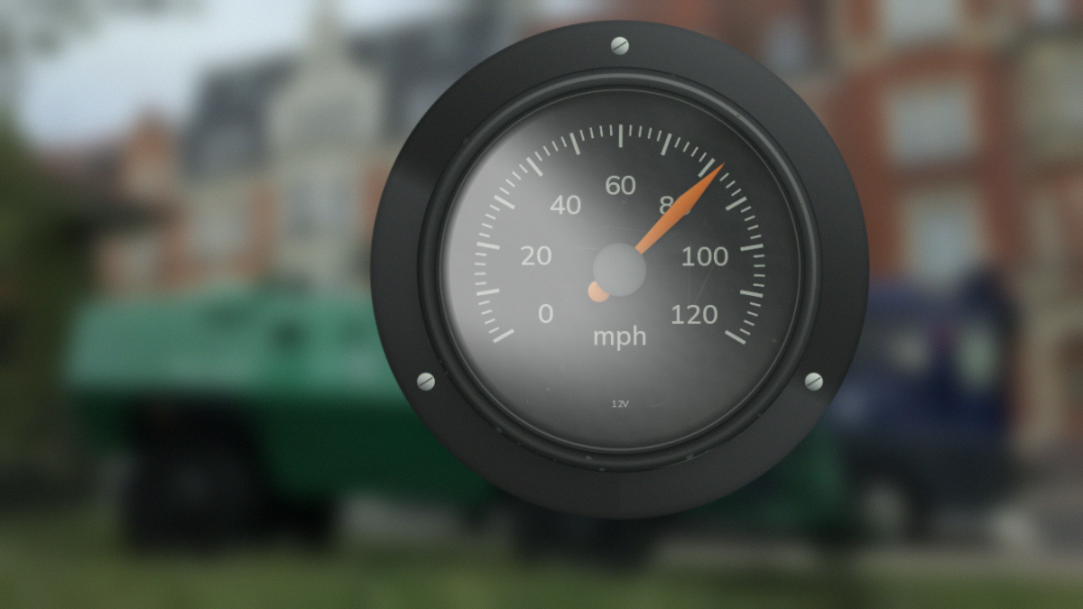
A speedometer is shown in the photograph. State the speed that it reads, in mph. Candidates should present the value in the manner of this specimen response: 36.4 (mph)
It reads 82 (mph)
